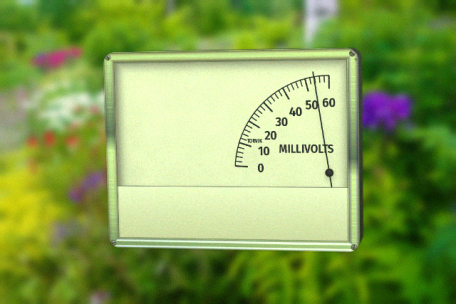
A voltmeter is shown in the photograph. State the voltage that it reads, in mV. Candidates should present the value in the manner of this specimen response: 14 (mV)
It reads 54 (mV)
